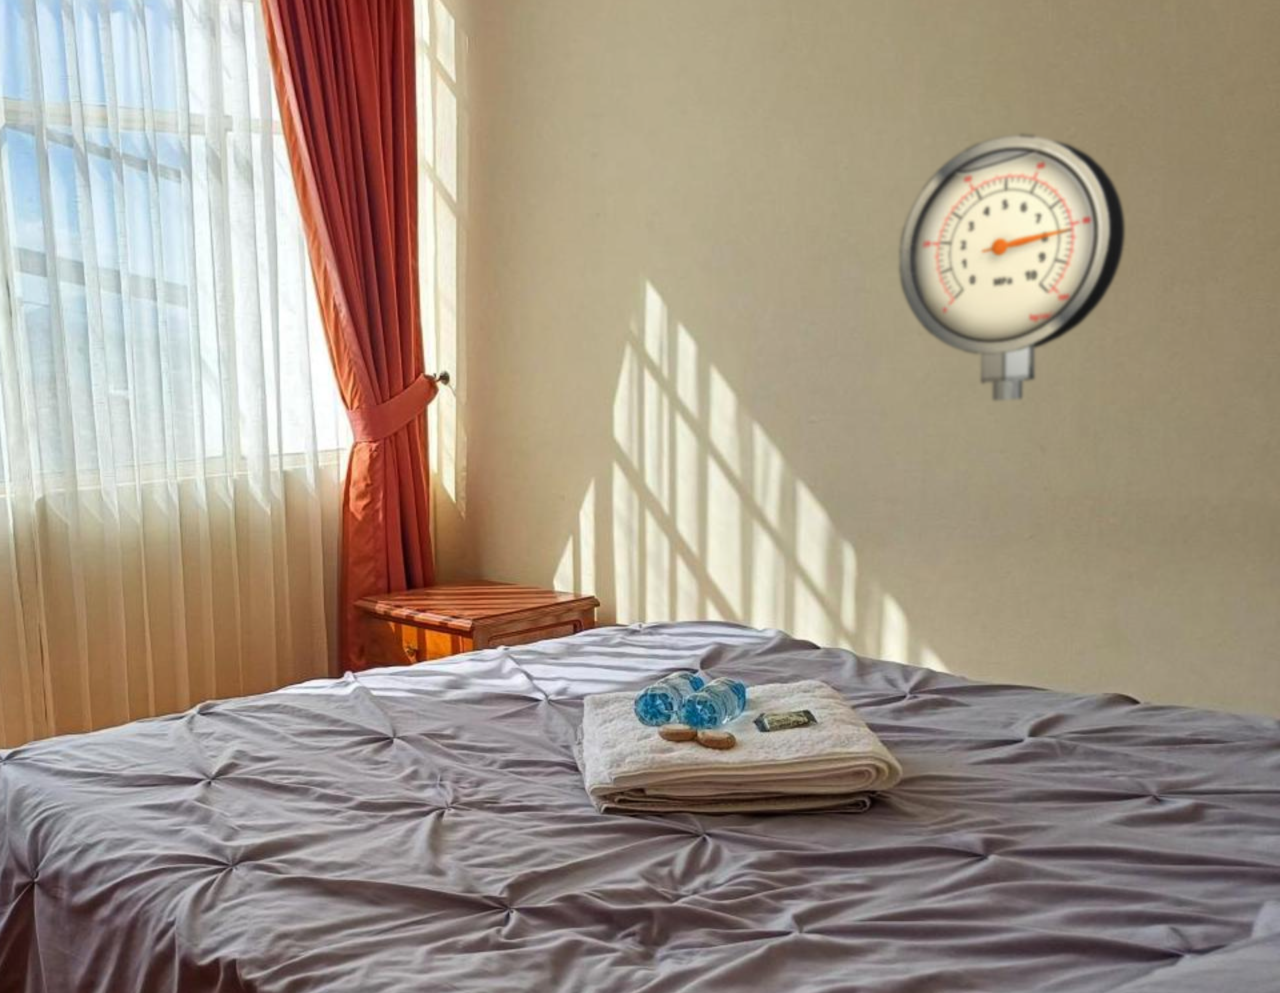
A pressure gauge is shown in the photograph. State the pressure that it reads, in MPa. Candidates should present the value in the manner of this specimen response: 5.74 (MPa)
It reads 8 (MPa)
